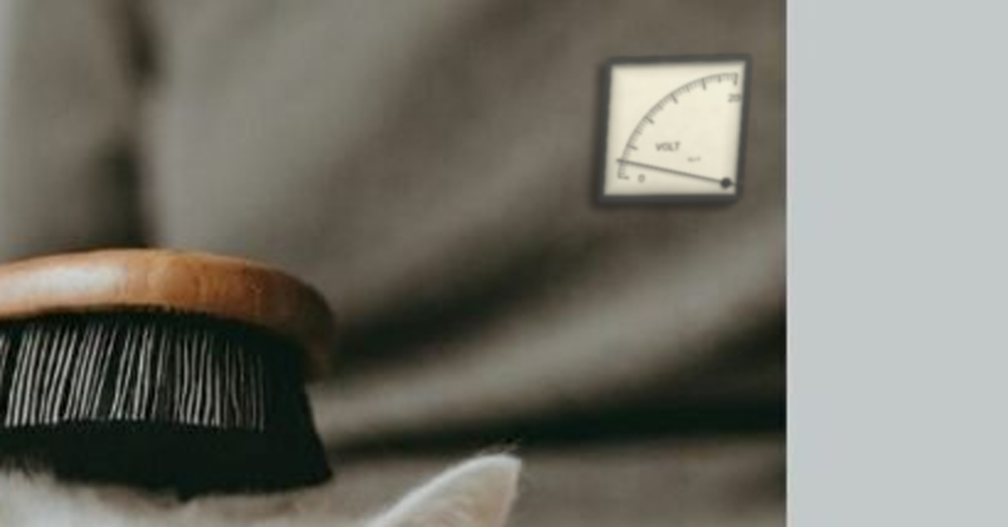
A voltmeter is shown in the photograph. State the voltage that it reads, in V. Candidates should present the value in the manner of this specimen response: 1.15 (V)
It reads 2 (V)
